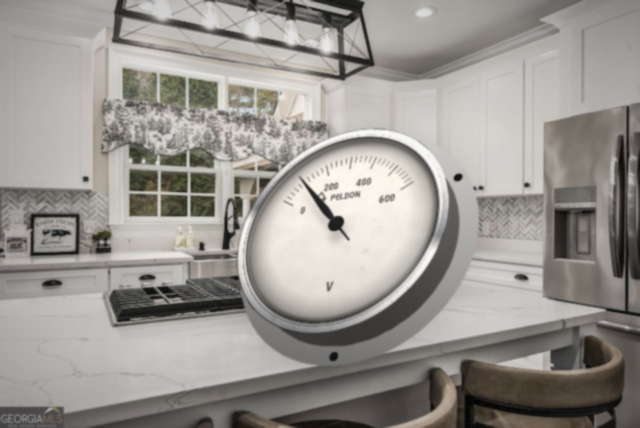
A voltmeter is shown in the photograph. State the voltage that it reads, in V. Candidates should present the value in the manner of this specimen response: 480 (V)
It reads 100 (V)
